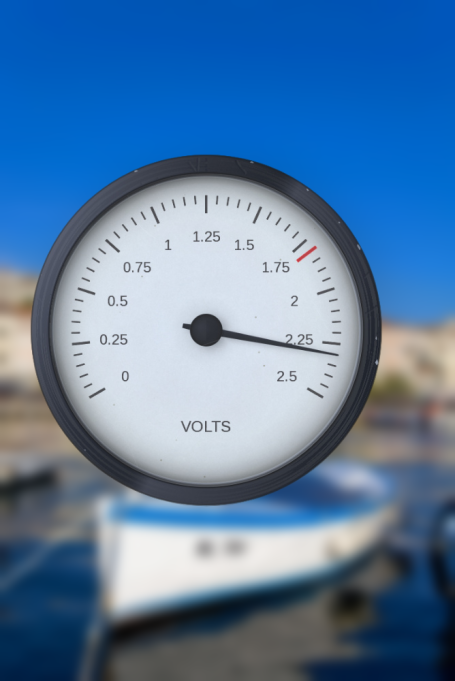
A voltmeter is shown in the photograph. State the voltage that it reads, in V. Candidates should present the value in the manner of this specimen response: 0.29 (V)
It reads 2.3 (V)
